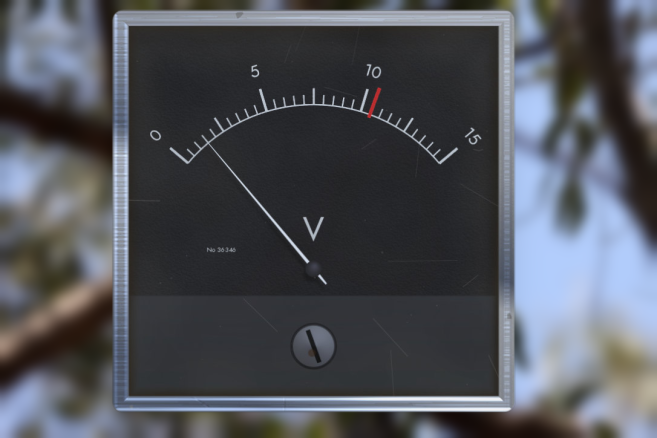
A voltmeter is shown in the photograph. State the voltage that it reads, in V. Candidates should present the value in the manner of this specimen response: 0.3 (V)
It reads 1.5 (V)
